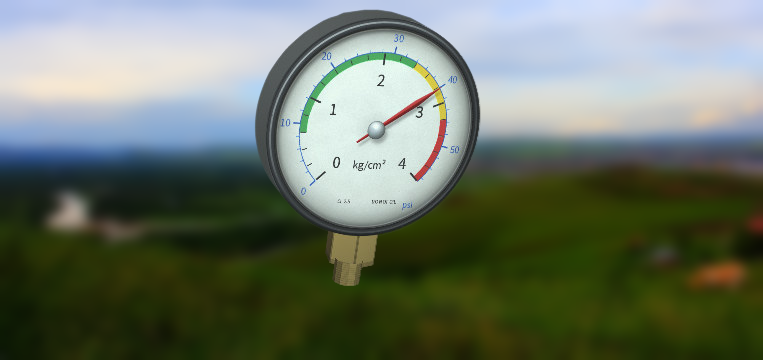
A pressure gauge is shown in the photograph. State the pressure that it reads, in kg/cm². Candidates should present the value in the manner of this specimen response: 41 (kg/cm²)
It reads 2.8 (kg/cm²)
